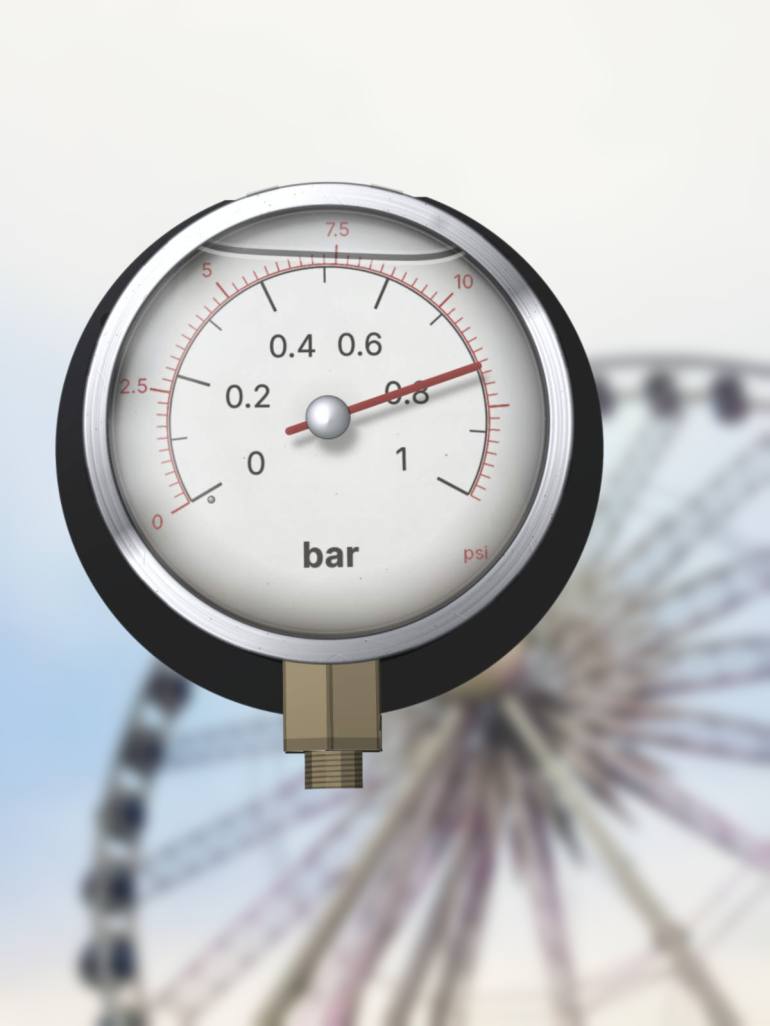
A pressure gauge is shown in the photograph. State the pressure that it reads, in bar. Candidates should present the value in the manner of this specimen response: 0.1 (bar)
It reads 0.8 (bar)
